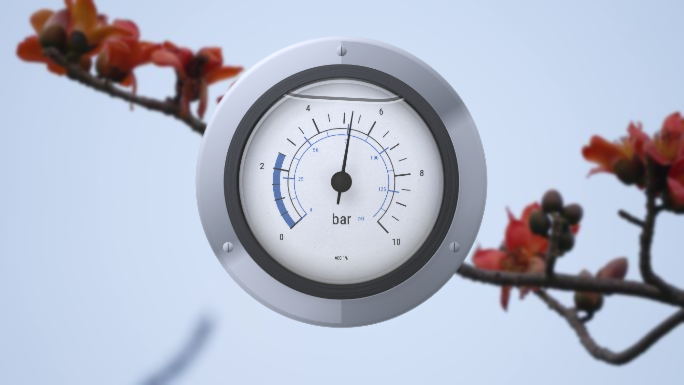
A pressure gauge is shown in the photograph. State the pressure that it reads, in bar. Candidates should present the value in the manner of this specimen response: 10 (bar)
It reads 5.25 (bar)
